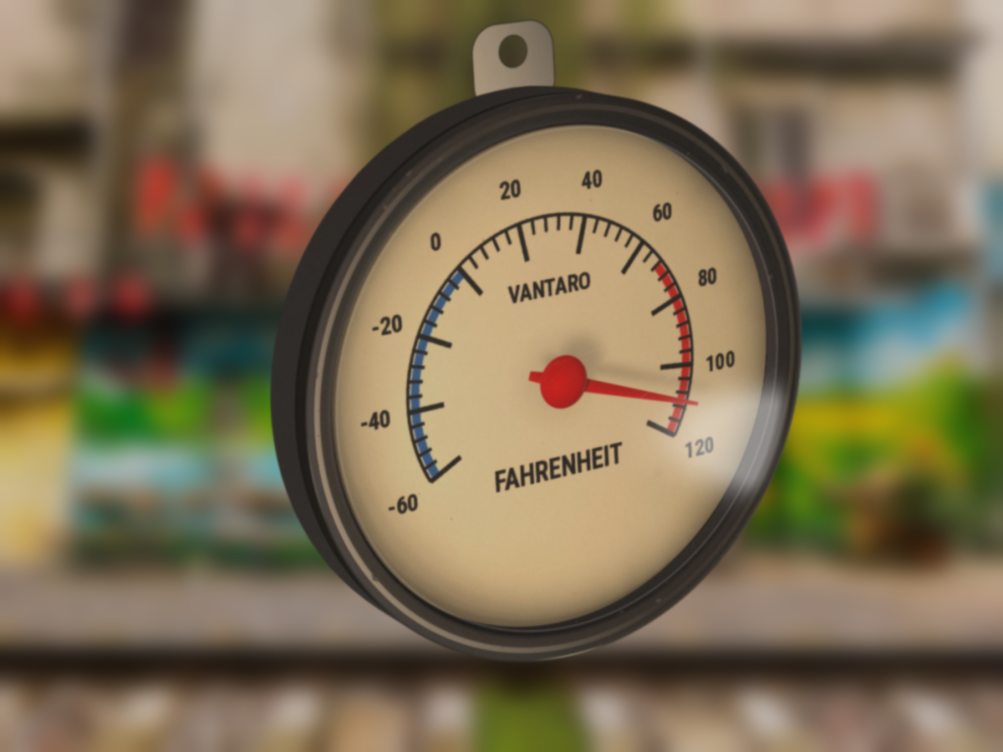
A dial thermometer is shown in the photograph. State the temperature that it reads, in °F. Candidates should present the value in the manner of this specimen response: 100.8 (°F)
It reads 110 (°F)
